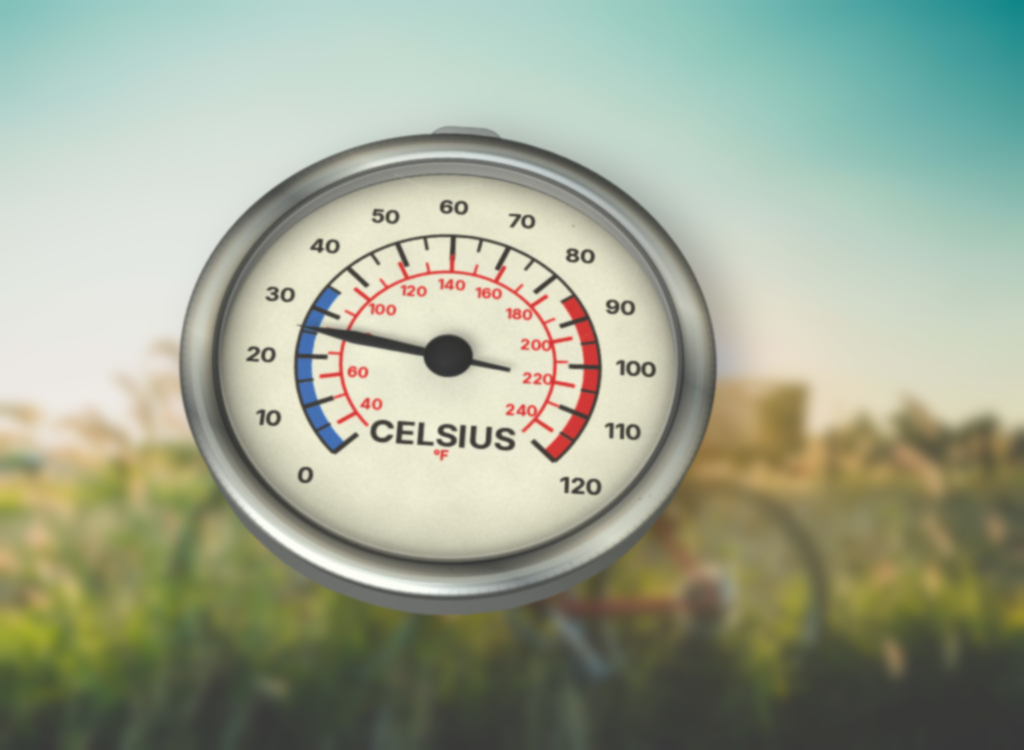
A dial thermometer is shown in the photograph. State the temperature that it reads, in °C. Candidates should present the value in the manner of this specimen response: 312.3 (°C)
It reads 25 (°C)
